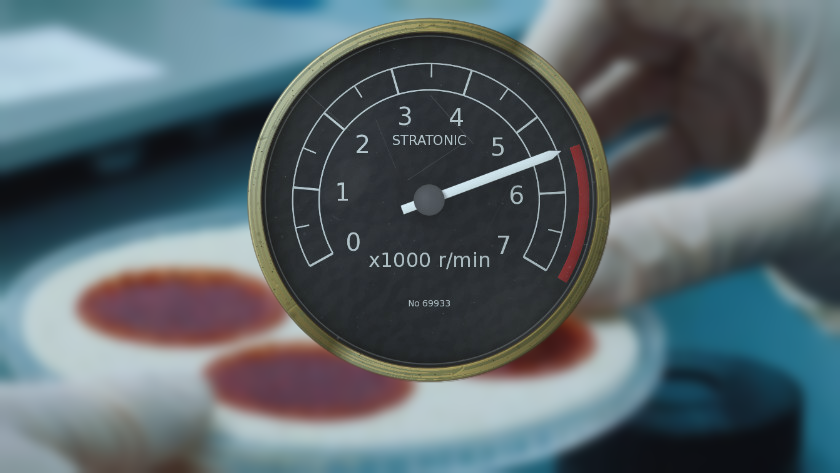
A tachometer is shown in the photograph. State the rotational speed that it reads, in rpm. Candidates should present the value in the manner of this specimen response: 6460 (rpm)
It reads 5500 (rpm)
